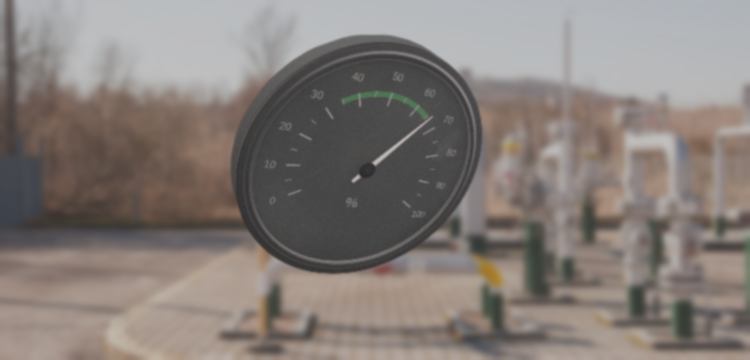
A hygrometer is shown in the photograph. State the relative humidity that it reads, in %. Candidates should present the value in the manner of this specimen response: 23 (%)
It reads 65 (%)
